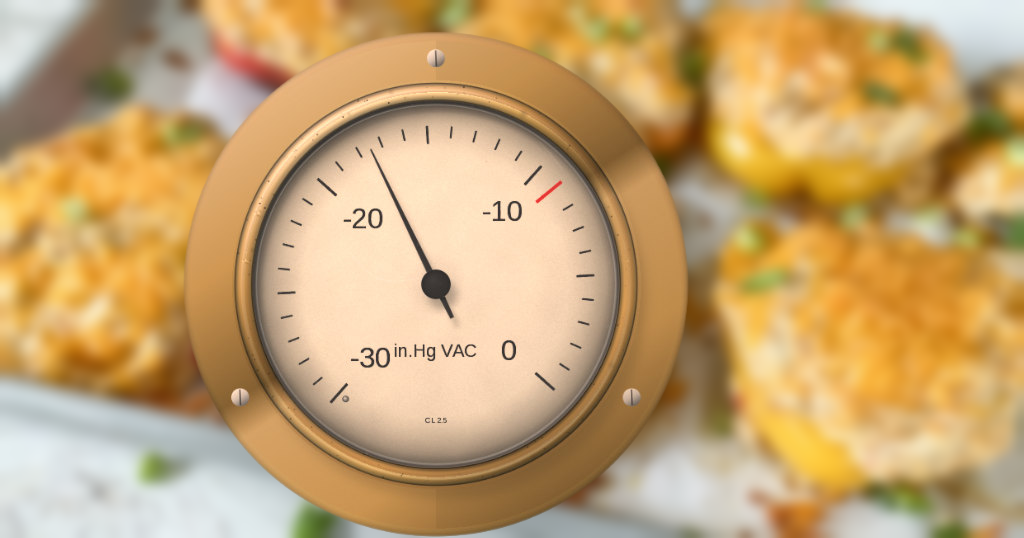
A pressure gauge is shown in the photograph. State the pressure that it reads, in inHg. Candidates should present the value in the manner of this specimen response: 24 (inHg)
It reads -17.5 (inHg)
